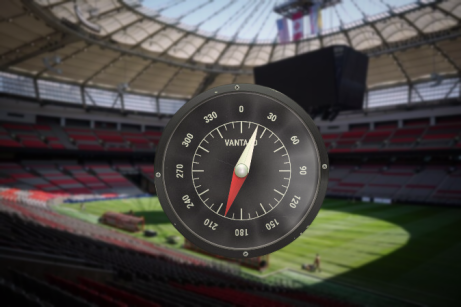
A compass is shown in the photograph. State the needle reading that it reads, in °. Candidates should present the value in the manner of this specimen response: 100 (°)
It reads 200 (°)
